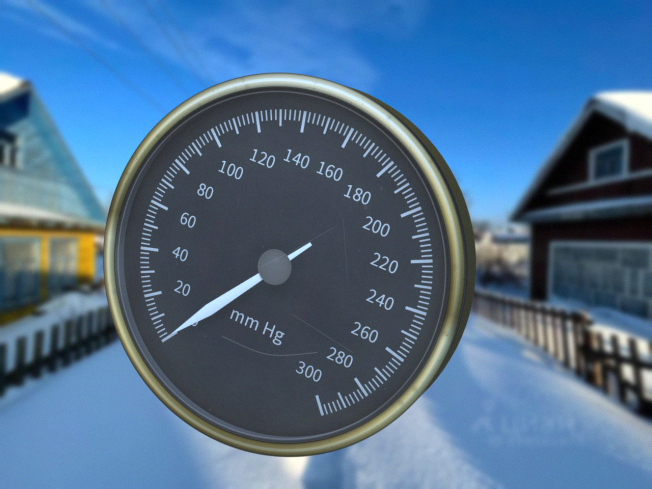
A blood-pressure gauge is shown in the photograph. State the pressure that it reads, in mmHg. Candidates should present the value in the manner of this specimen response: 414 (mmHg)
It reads 0 (mmHg)
